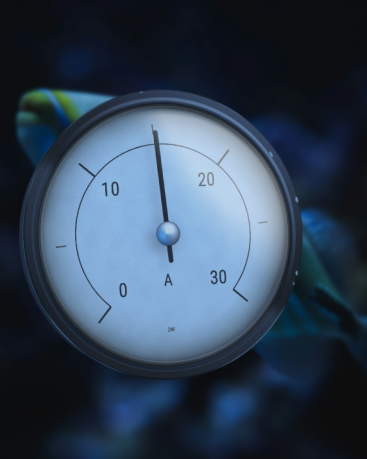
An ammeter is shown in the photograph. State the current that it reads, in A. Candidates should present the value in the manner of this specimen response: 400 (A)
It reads 15 (A)
